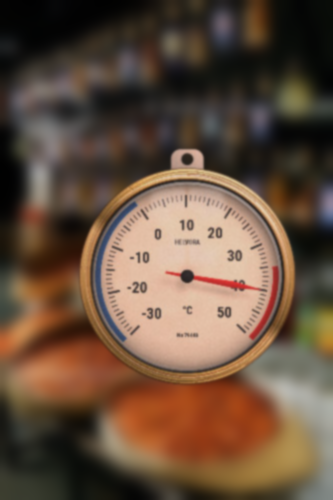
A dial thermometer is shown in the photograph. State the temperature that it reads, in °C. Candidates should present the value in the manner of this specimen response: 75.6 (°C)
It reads 40 (°C)
